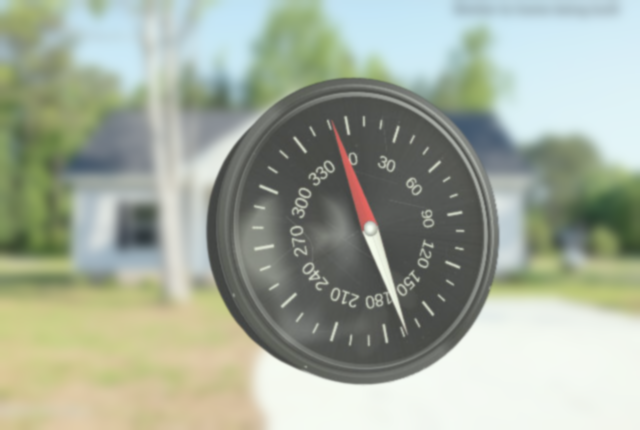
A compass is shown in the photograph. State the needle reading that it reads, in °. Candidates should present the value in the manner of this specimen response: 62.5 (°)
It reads 350 (°)
